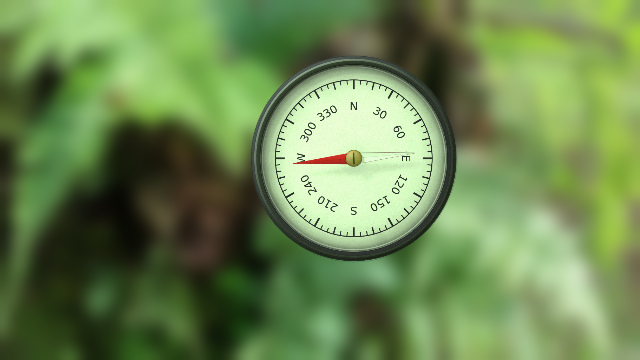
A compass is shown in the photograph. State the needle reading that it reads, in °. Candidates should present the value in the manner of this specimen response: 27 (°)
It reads 265 (°)
